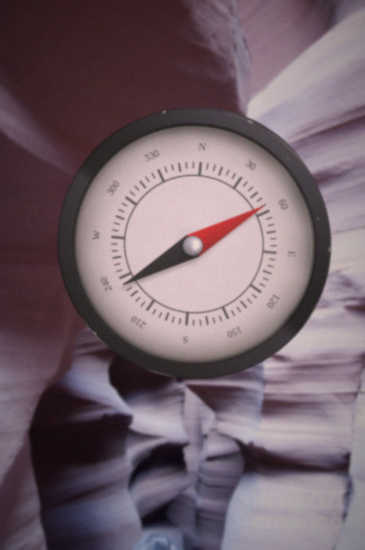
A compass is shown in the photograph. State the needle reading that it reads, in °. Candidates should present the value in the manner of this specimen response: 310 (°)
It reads 55 (°)
